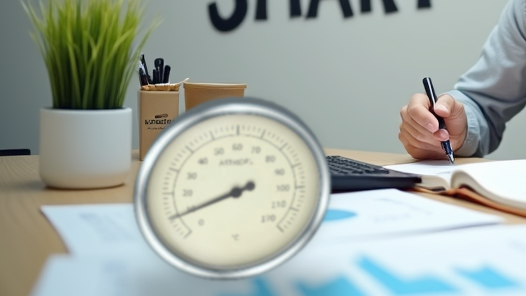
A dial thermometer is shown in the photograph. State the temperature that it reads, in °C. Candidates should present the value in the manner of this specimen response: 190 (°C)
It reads 10 (°C)
